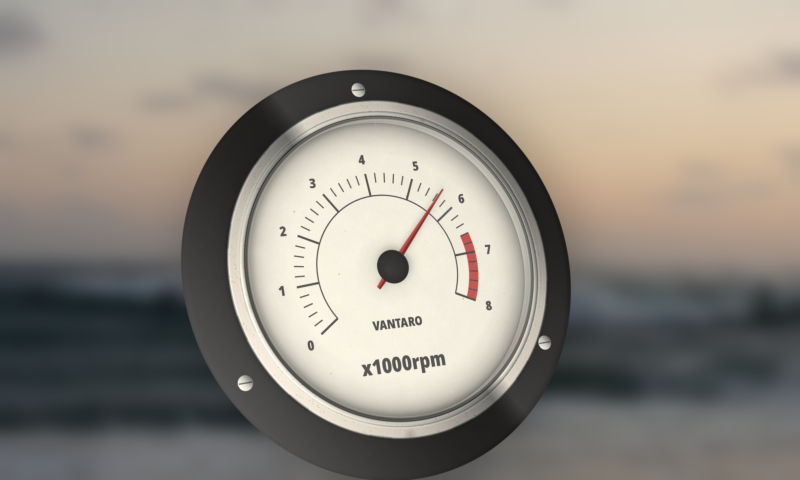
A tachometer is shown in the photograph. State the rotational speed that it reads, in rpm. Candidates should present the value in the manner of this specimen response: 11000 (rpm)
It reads 5600 (rpm)
